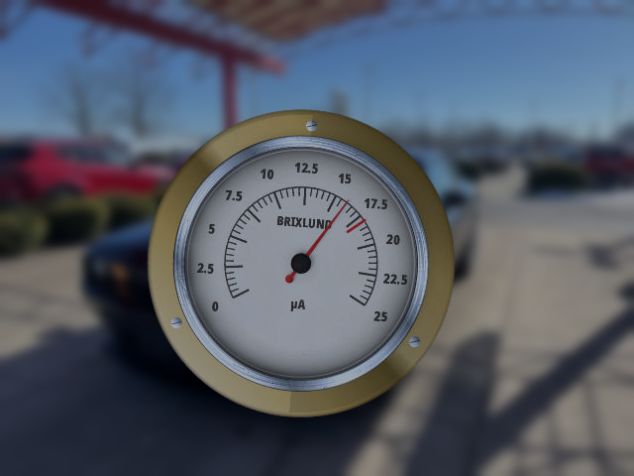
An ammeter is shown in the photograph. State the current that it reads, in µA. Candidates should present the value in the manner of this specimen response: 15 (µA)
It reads 16 (µA)
